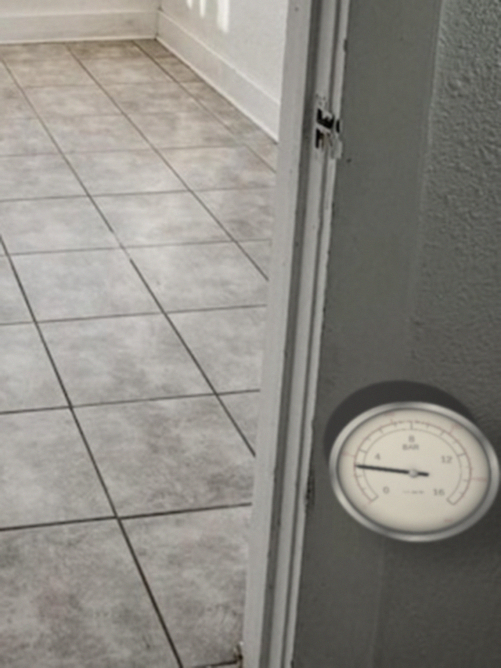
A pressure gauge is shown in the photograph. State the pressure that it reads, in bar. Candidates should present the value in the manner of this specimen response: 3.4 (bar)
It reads 3 (bar)
